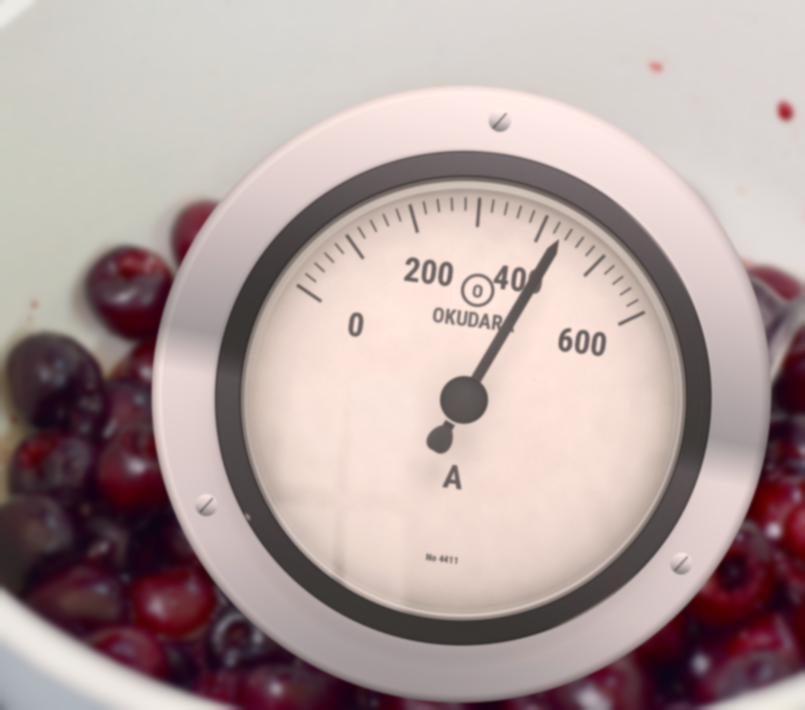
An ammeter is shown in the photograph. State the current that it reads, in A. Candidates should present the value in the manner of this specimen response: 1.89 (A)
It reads 430 (A)
